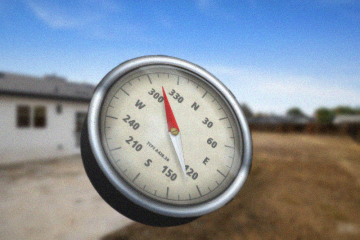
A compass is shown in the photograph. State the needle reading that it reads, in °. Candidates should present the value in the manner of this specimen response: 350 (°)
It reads 310 (°)
